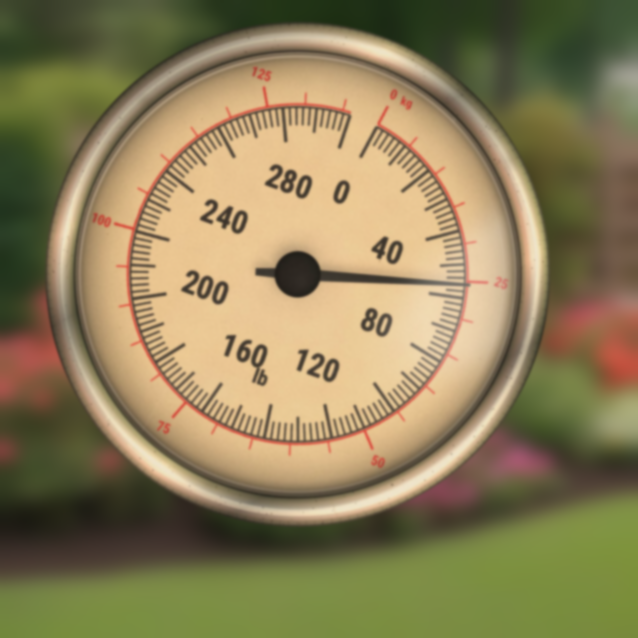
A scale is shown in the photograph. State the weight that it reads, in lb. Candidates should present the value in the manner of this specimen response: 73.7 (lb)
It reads 56 (lb)
